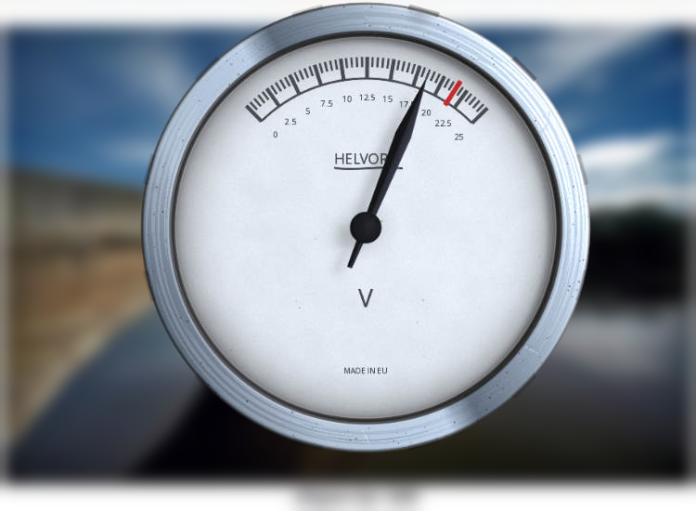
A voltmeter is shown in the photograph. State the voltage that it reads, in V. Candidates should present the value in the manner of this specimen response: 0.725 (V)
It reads 18.5 (V)
